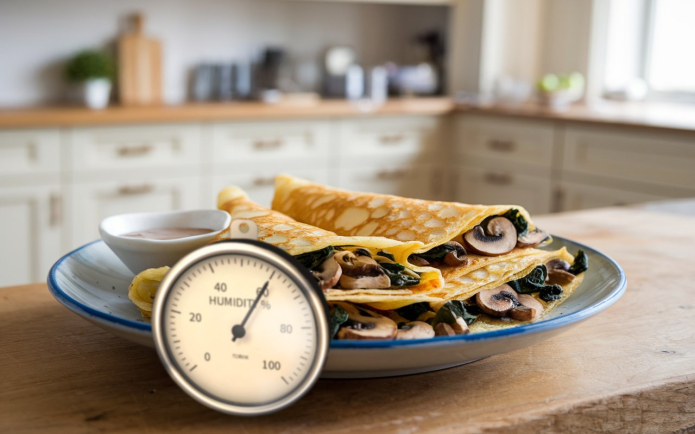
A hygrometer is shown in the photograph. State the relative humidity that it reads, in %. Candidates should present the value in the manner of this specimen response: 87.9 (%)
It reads 60 (%)
